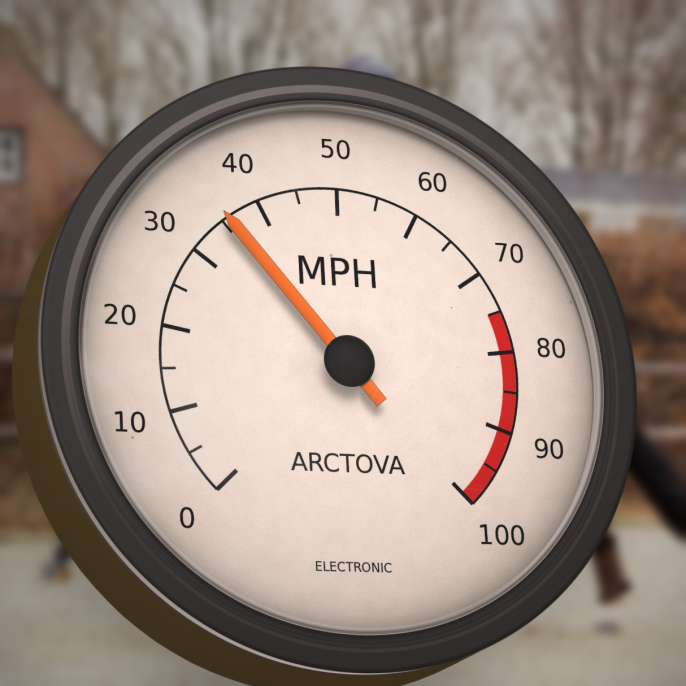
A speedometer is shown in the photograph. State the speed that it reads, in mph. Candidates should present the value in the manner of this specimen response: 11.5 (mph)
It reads 35 (mph)
